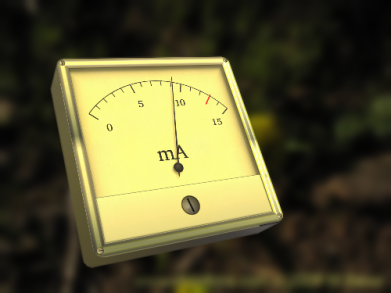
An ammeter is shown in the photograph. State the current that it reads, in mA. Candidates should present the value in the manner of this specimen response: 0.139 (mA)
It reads 9 (mA)
